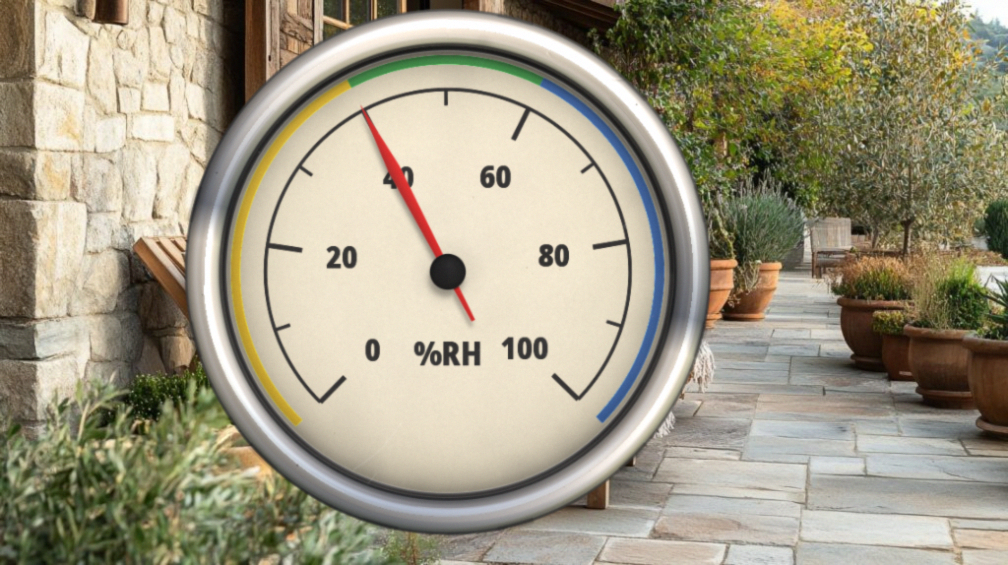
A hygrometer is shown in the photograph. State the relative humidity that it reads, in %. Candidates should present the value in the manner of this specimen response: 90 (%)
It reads 40 (%)
